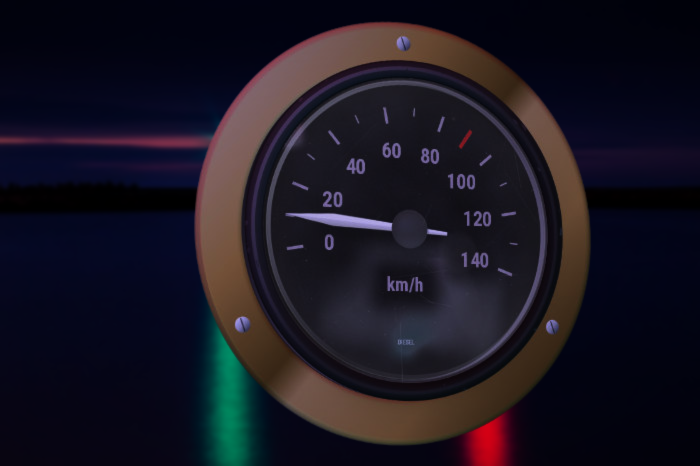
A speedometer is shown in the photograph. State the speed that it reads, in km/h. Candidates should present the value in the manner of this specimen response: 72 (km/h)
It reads 10 (km/h)
